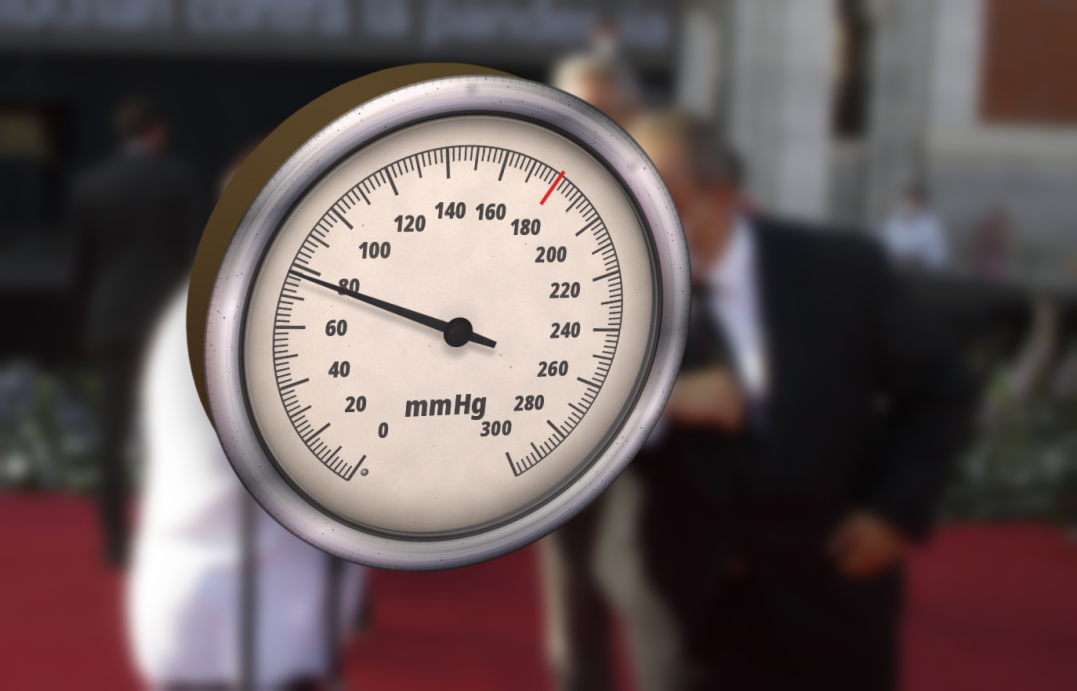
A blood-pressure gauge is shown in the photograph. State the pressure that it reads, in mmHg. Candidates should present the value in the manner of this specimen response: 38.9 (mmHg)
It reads 78 (mmHg)
